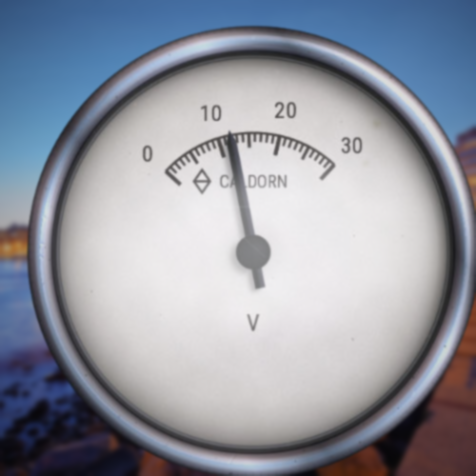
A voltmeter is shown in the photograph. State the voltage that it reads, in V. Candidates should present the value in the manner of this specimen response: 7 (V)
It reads 12 (V)
